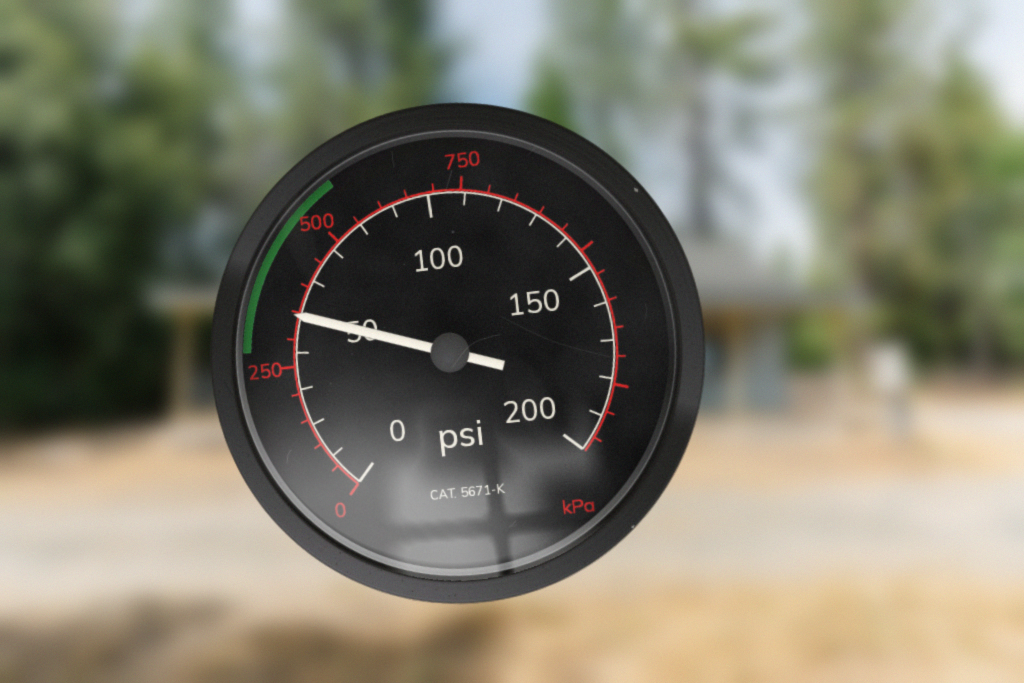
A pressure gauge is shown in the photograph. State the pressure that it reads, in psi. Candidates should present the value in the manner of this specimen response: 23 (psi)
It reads 50 (psi)
